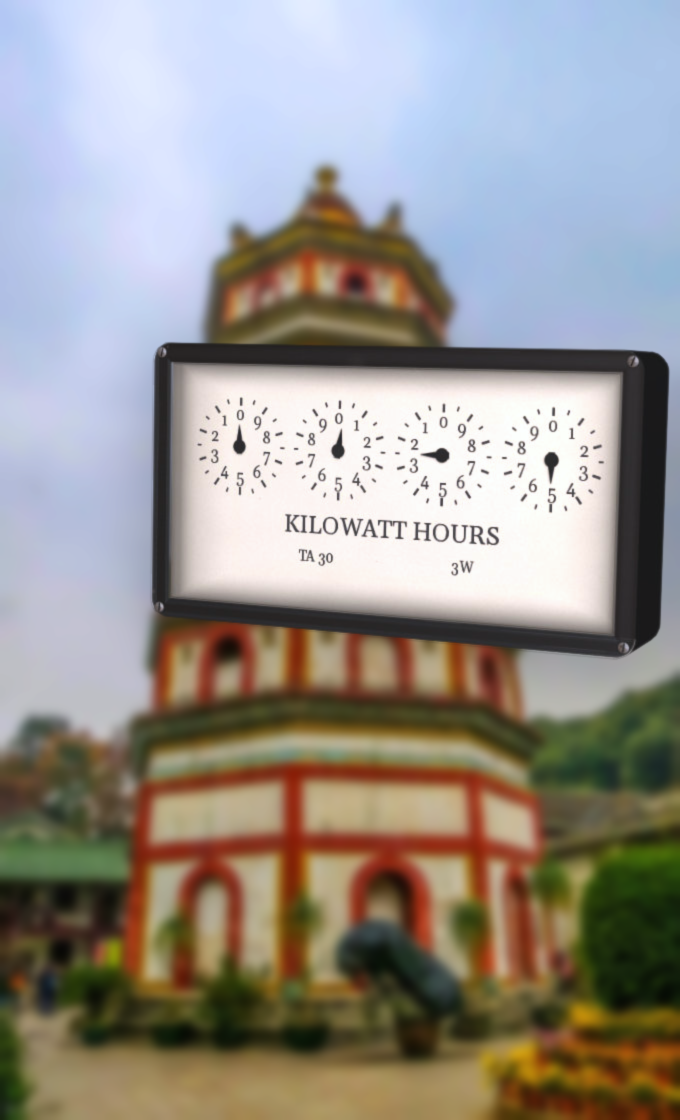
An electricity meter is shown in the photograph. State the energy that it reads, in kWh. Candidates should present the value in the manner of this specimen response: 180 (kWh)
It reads 25 (kWh)
